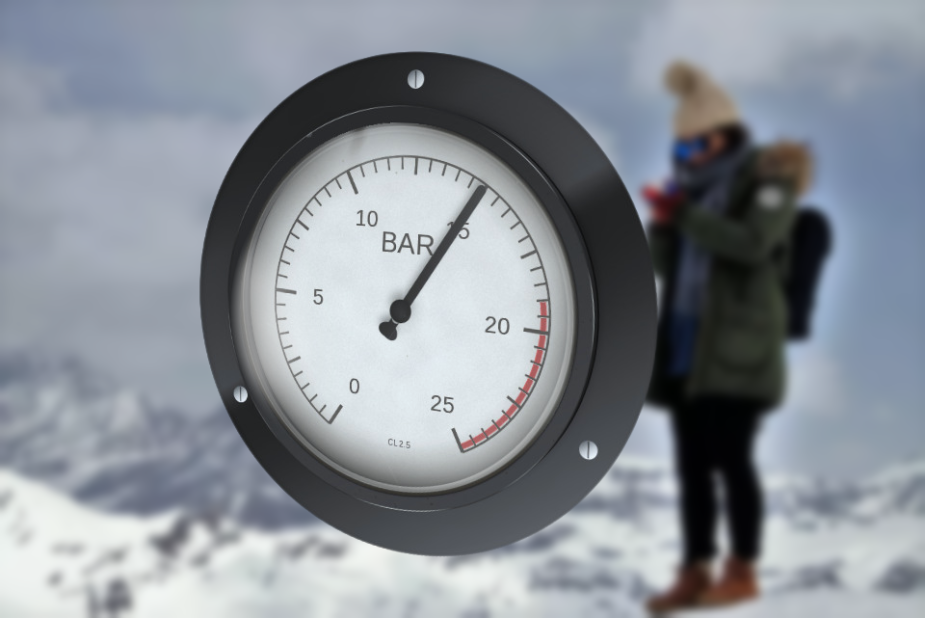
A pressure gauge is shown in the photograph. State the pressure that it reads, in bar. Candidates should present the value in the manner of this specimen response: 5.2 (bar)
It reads 15 (bar)
